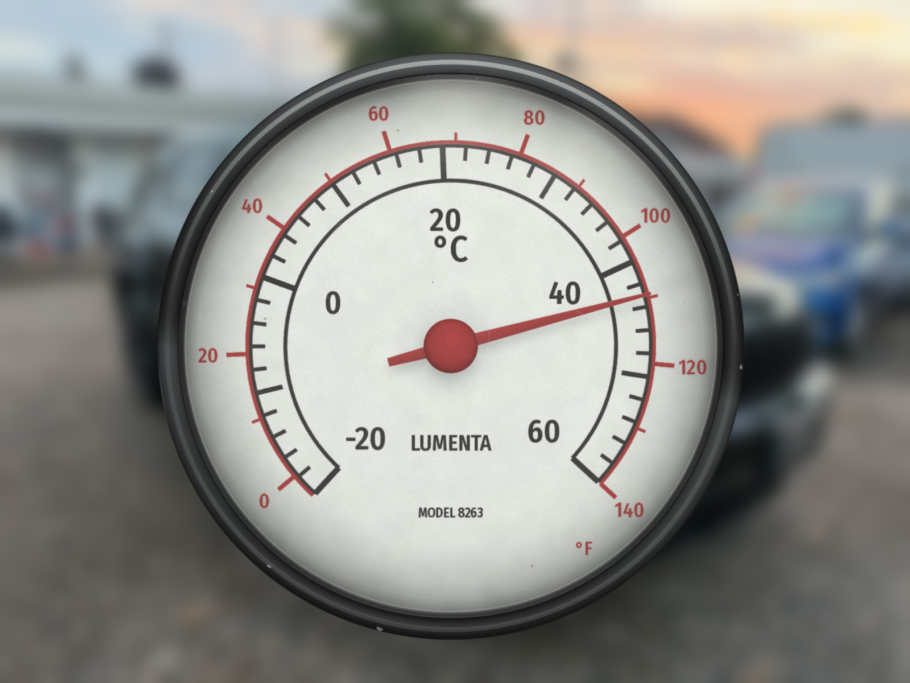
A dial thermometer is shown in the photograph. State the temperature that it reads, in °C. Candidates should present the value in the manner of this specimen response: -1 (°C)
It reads 43 (°C)
